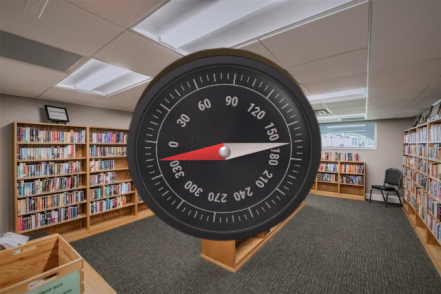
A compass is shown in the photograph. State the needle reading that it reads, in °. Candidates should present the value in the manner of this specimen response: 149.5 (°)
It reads 345 (°)
